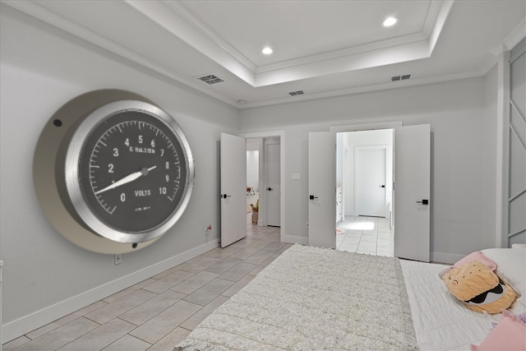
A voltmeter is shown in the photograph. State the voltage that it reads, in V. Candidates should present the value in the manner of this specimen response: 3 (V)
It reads 1 (V)
